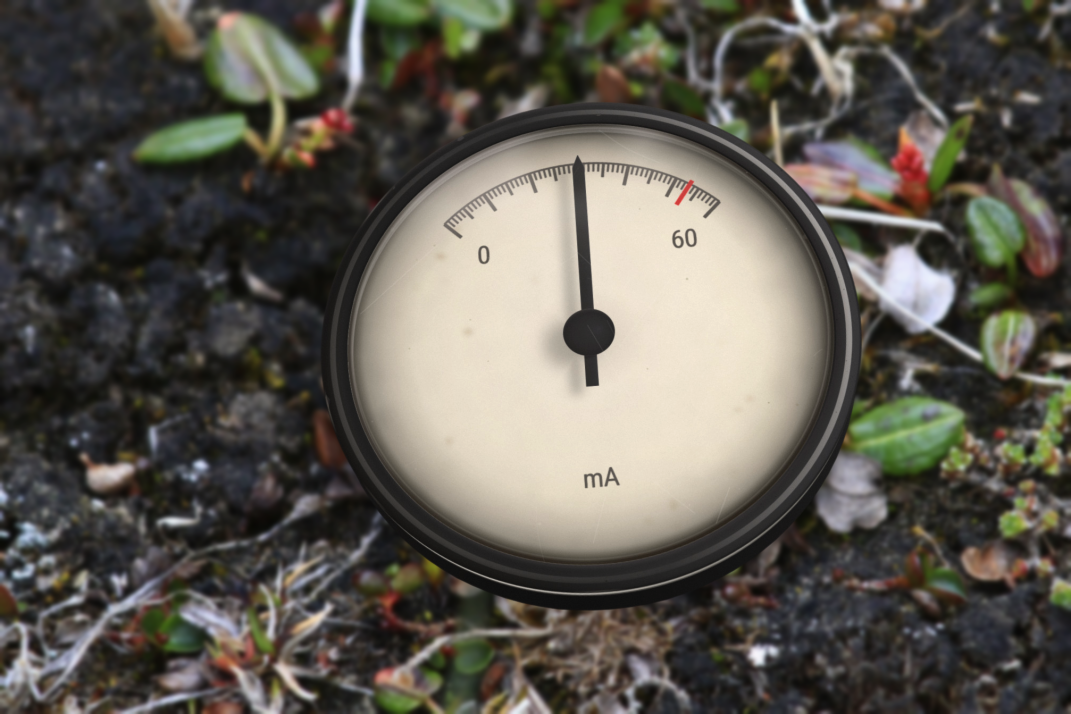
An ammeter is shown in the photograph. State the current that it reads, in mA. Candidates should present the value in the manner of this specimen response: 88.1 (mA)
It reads 30 (mA)
